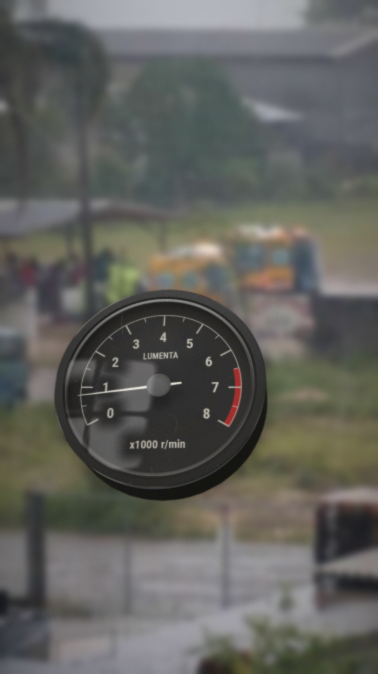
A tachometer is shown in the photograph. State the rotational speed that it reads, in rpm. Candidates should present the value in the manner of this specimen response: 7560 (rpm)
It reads 750 (rpm)
